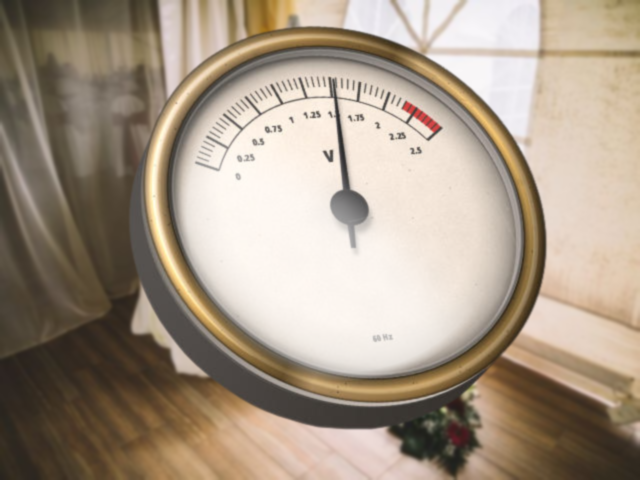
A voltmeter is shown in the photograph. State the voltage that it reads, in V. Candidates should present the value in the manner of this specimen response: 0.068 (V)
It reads 1.5 (V)
